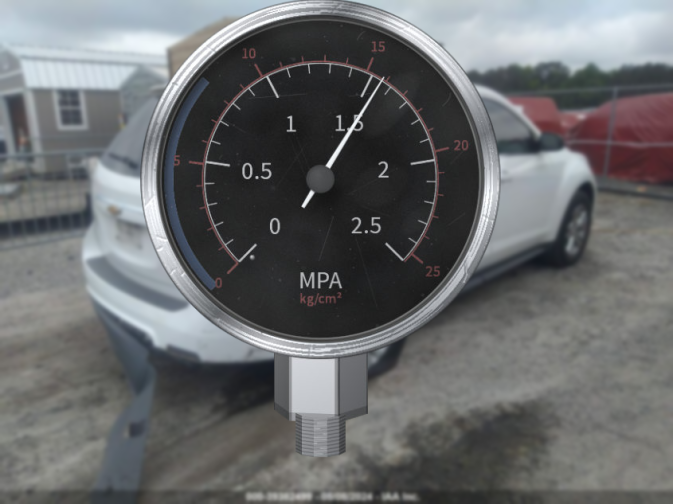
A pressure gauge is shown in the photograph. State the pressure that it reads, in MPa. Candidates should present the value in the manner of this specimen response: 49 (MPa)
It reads 1.55 (MPa)
